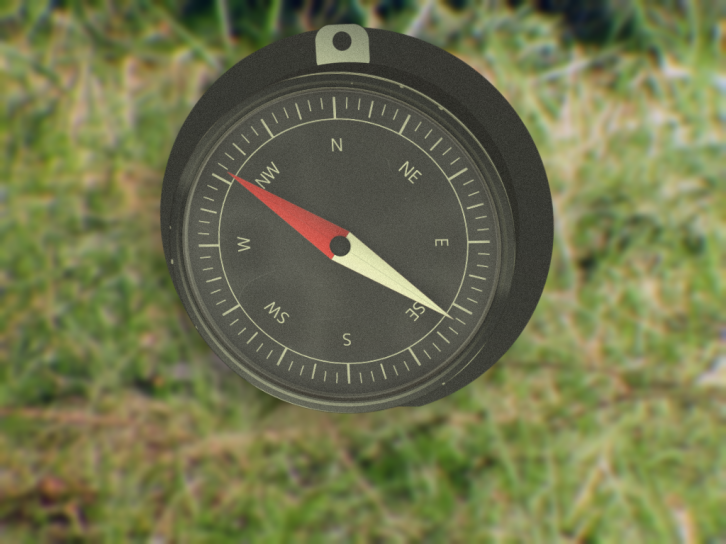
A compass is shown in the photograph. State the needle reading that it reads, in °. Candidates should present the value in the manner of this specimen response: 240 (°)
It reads 305 (°)
